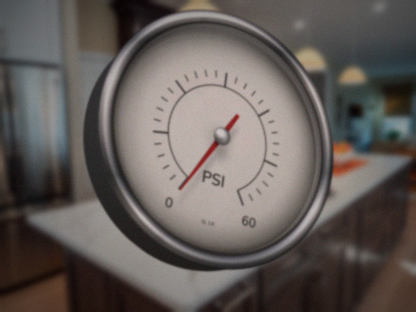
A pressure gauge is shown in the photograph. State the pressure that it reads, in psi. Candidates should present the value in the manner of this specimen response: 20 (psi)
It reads 0 (psi)
